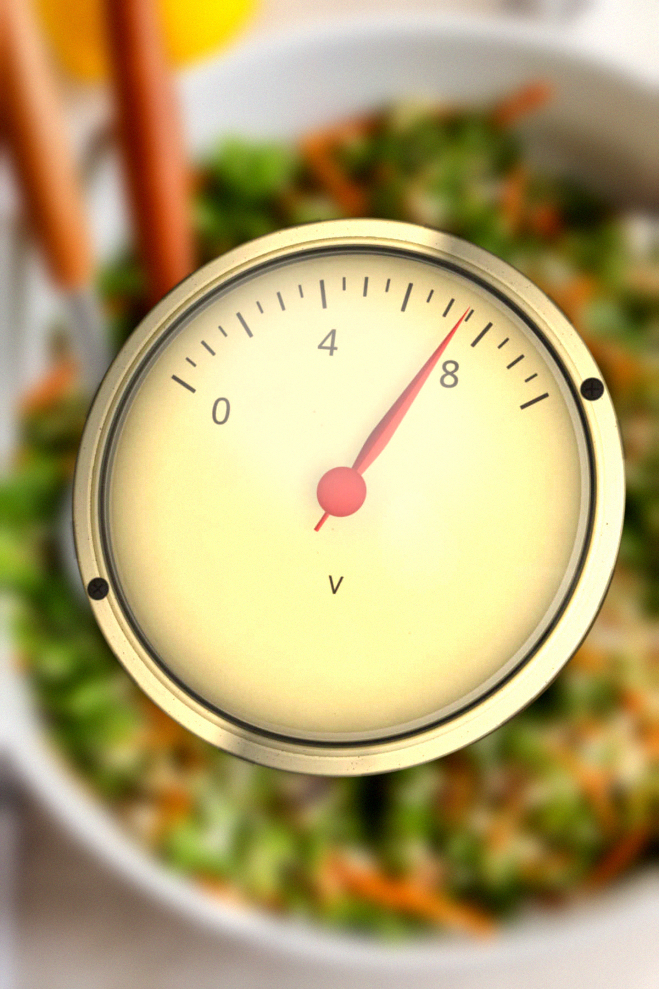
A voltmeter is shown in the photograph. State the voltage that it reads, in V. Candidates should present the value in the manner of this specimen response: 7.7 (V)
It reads 7.5 (V)
